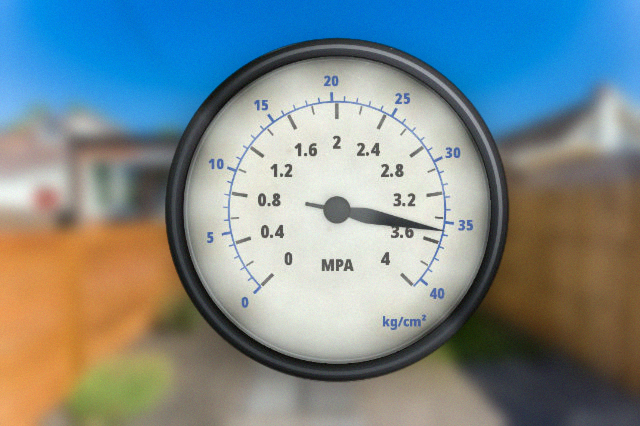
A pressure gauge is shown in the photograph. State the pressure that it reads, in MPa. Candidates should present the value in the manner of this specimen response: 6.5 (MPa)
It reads 3.5 (MPa)
